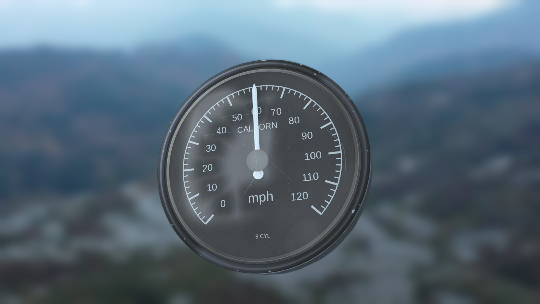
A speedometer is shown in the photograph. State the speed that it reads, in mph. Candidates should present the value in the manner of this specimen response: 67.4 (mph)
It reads 60 (mph)
